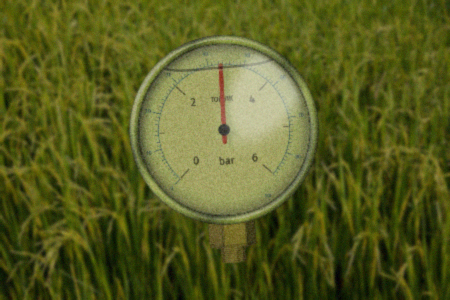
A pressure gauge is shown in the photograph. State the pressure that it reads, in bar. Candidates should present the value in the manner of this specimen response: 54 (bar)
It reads 3 (bar)
